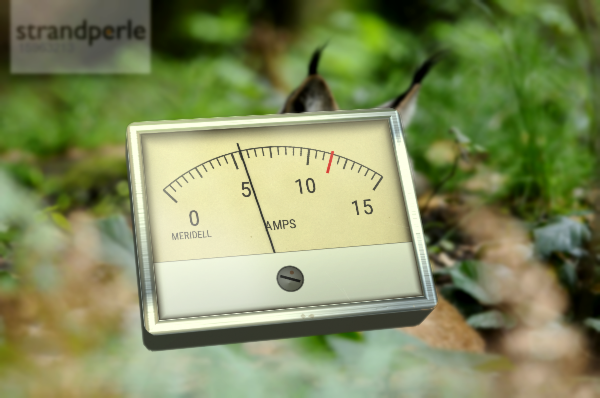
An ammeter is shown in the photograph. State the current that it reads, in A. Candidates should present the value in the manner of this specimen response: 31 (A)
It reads 5.5 (A)
